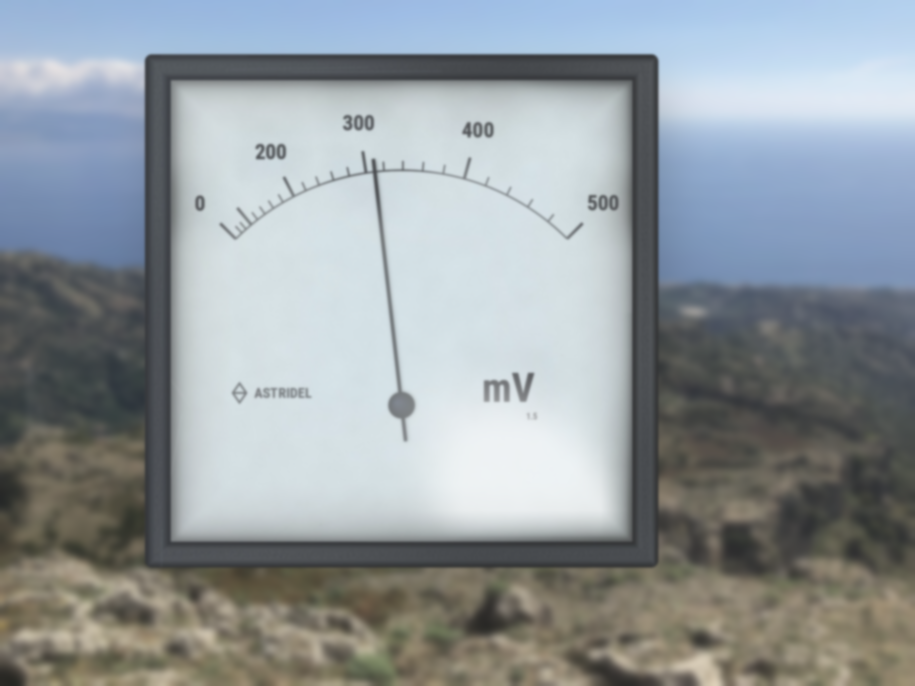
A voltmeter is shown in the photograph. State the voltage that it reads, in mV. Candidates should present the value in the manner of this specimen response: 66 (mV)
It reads 310 (mV)
